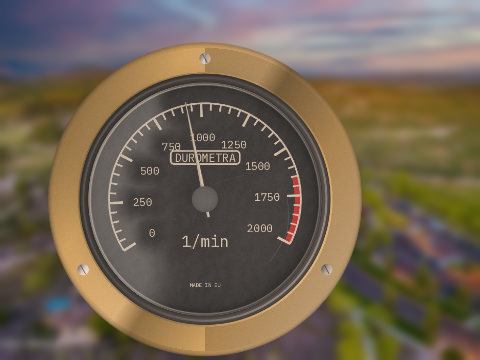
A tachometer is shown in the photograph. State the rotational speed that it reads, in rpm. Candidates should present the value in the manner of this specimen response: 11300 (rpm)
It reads 925 (rpm)
